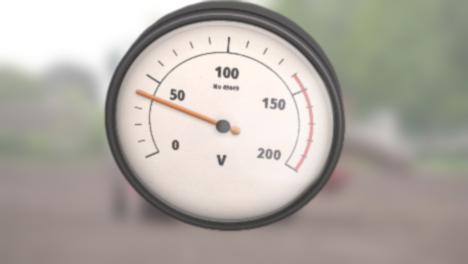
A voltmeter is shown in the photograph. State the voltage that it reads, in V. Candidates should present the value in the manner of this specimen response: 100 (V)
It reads 40 (V)
